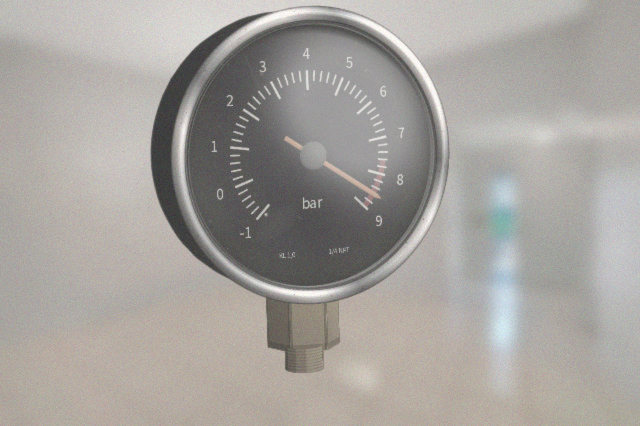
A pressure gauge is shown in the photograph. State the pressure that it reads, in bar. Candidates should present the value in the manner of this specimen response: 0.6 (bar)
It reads 8.6 (bar)
